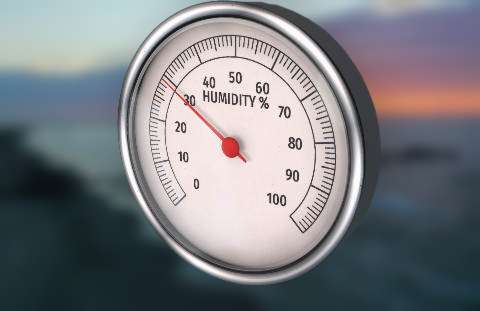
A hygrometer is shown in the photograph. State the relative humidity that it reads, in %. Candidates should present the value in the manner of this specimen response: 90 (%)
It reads 30 (%)
